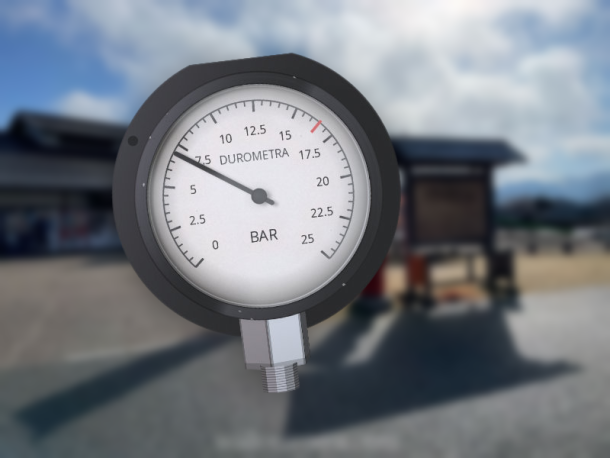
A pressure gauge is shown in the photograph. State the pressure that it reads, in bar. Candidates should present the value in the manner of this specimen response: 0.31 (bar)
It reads 7 (bar)
